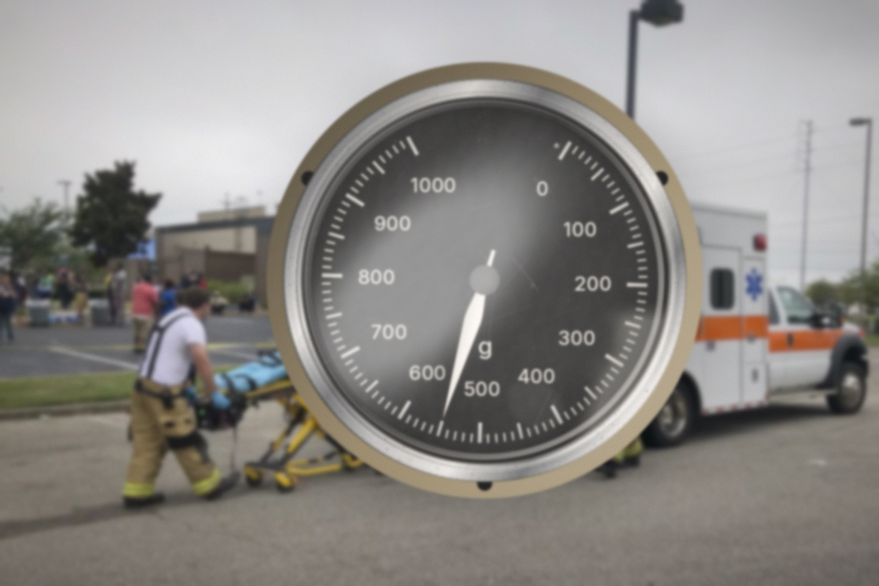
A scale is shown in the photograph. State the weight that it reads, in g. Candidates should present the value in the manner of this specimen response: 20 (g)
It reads 550 (g)
